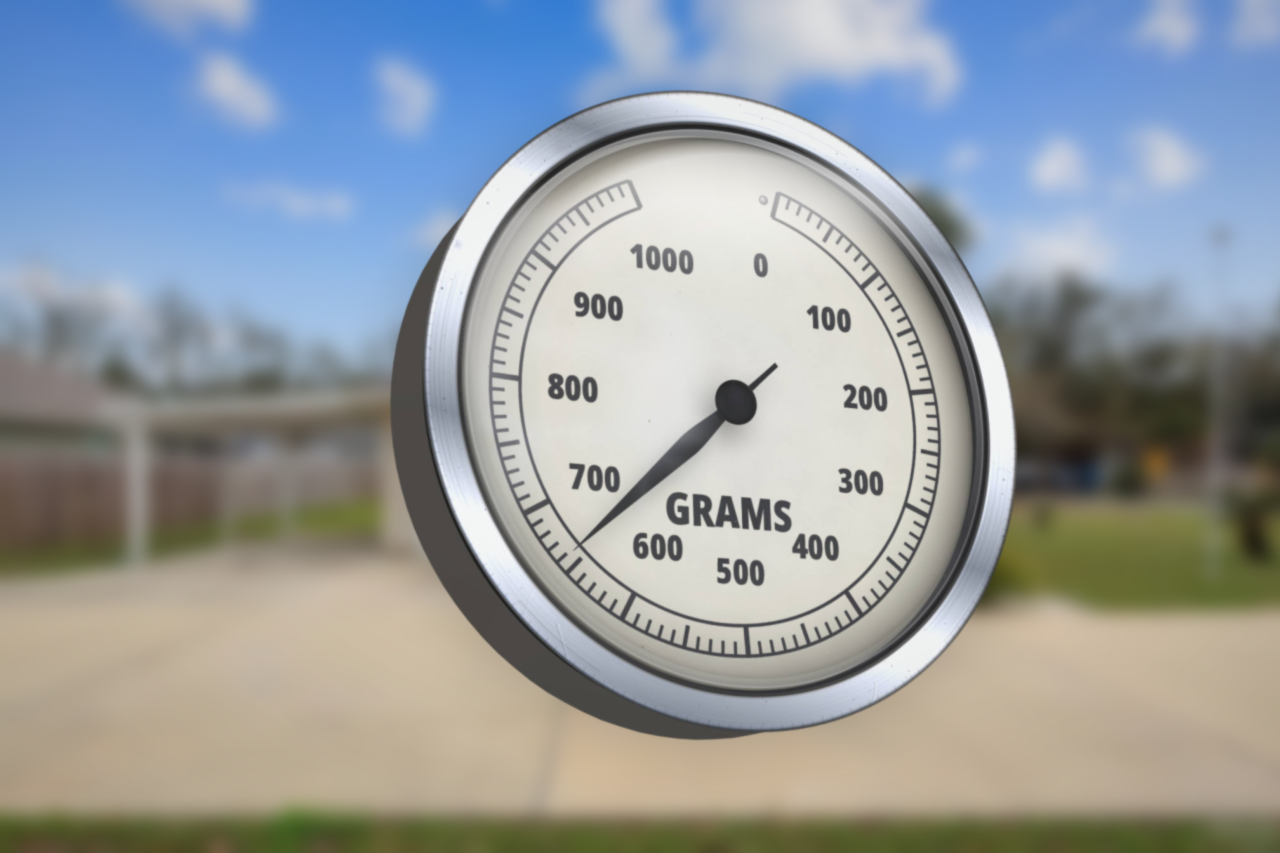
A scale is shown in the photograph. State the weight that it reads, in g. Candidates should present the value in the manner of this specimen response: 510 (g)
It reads 660 (g)
